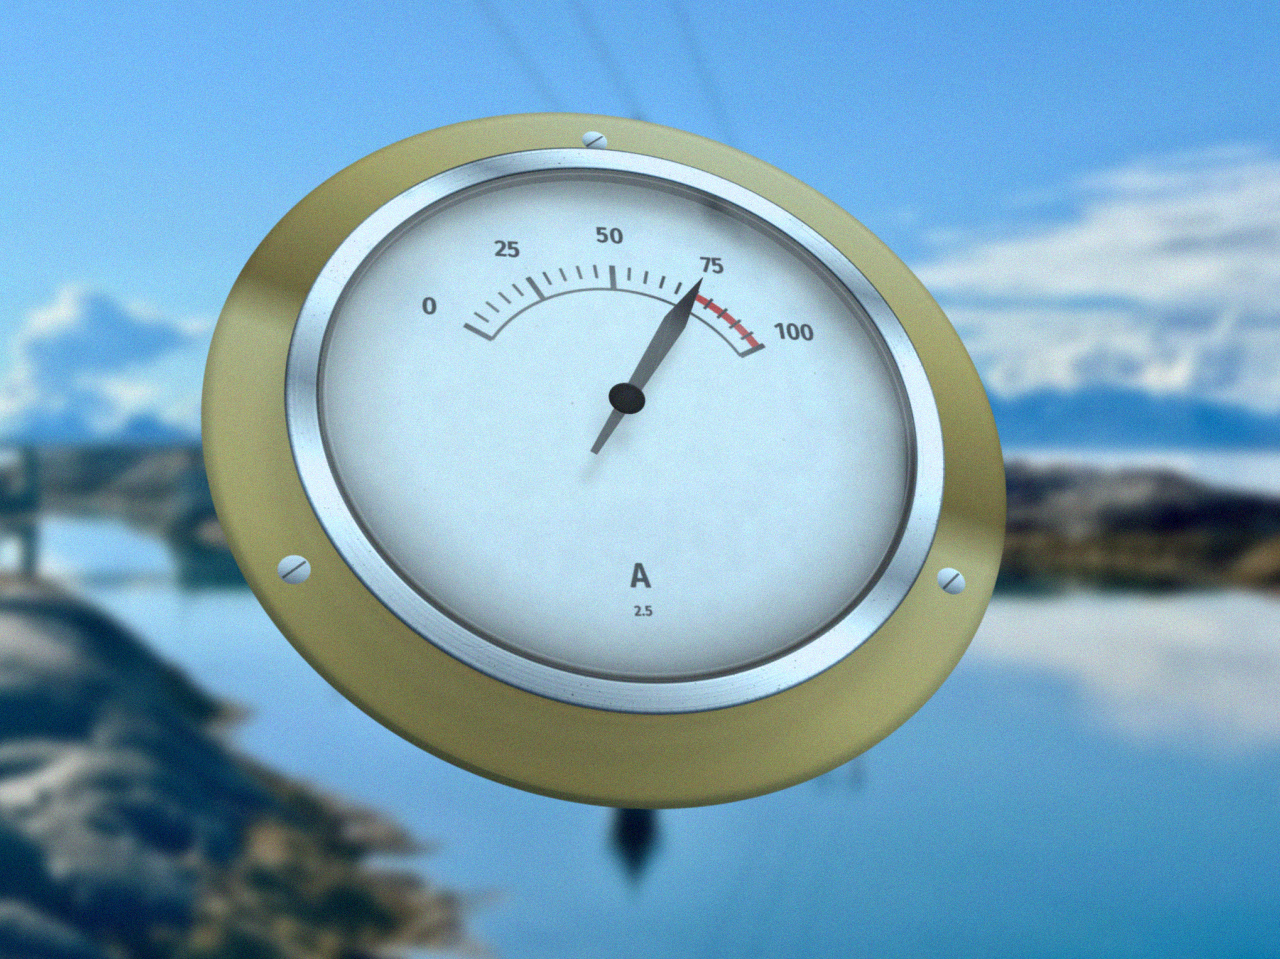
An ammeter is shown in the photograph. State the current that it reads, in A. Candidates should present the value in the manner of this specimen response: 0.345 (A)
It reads 75 (A)
